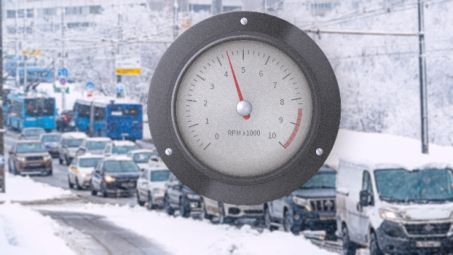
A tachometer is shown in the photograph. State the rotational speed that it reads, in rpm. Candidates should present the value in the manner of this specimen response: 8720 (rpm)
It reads 4400 (rpm)
